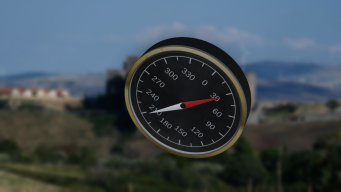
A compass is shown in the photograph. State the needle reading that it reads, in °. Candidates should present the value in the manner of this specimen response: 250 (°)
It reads 30 (°)
